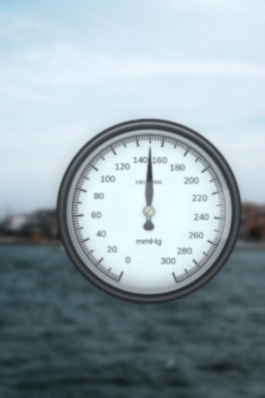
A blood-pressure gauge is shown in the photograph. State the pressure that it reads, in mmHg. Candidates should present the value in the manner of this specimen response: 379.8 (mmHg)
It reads 150 (mmHg)
